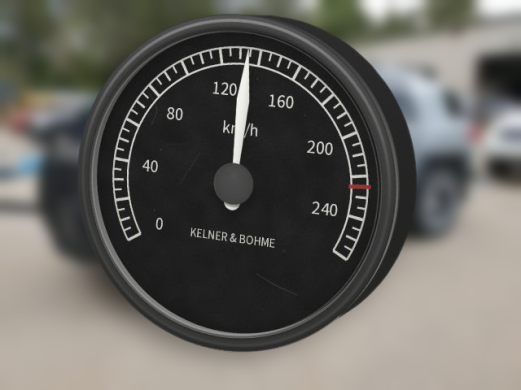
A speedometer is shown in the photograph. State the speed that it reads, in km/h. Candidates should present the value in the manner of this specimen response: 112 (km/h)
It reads 135 (km/h)
